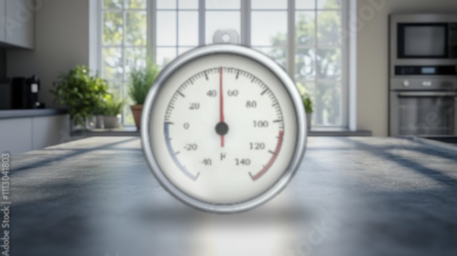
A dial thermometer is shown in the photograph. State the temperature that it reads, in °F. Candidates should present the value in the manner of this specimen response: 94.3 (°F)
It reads 50 (°F)
